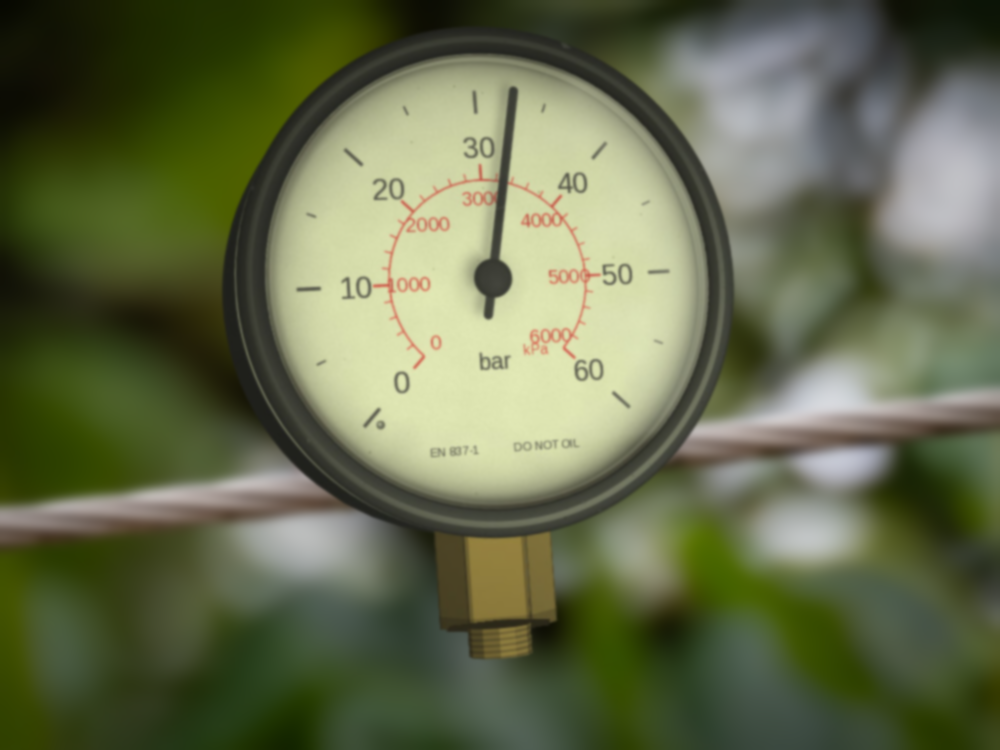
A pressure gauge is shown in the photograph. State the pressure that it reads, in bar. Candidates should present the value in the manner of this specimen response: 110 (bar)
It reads 32.5 (bar)
